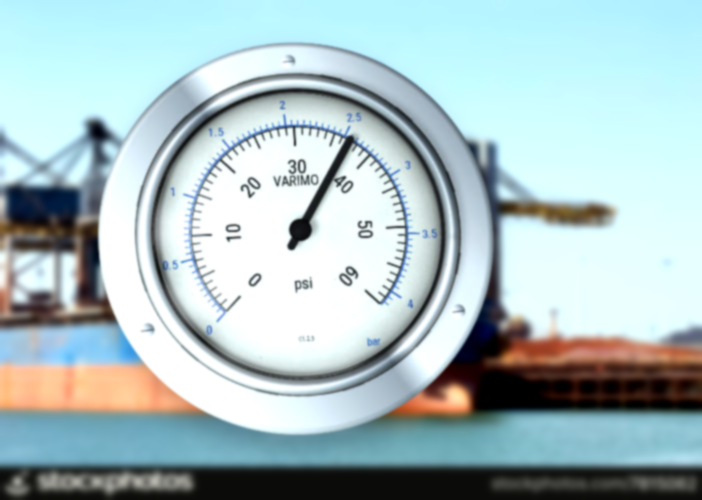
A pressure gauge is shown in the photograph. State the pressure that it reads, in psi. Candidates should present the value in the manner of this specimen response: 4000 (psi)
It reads 37 (psi)
